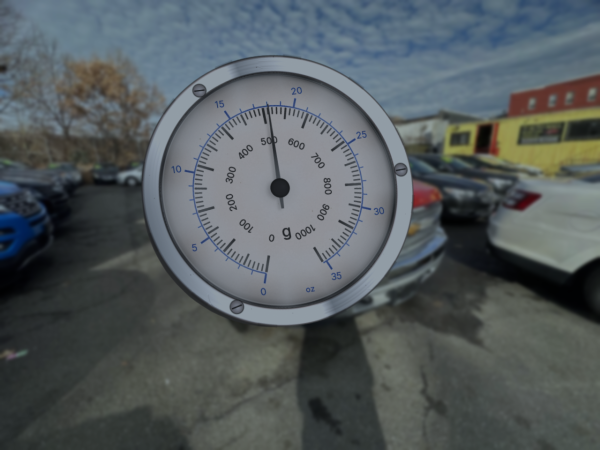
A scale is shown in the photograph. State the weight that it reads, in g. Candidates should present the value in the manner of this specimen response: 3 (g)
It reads 510 (g)
